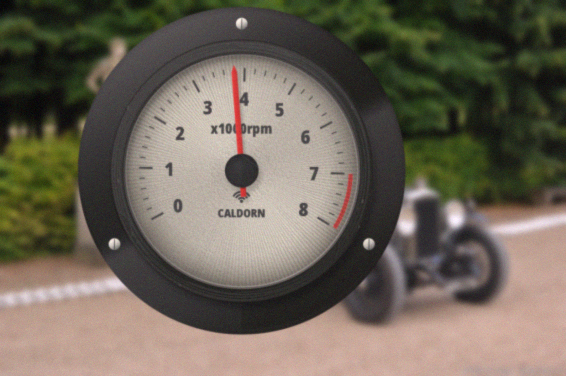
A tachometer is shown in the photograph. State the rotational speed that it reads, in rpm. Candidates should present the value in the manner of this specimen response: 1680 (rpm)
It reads 3800 (rpm)
